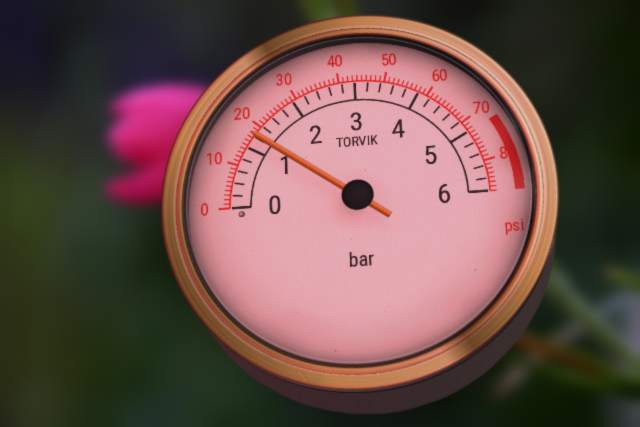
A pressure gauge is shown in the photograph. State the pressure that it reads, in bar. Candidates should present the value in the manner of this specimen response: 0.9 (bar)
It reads 1.2 (bar)
